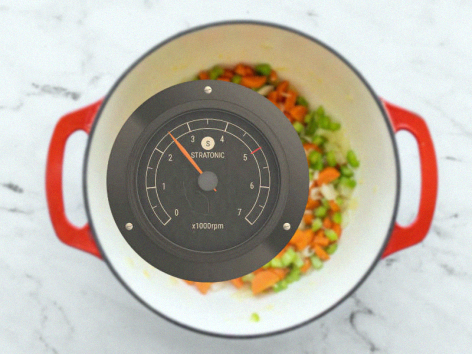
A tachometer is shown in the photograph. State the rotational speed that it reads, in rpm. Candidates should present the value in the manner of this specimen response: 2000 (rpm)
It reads 2500 (rpm)
